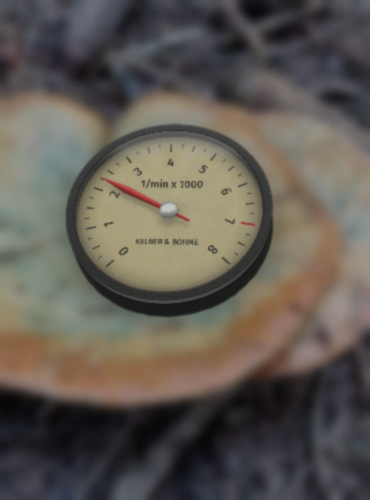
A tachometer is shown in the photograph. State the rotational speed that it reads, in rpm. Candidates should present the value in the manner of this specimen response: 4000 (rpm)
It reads 2250 (rpm)
